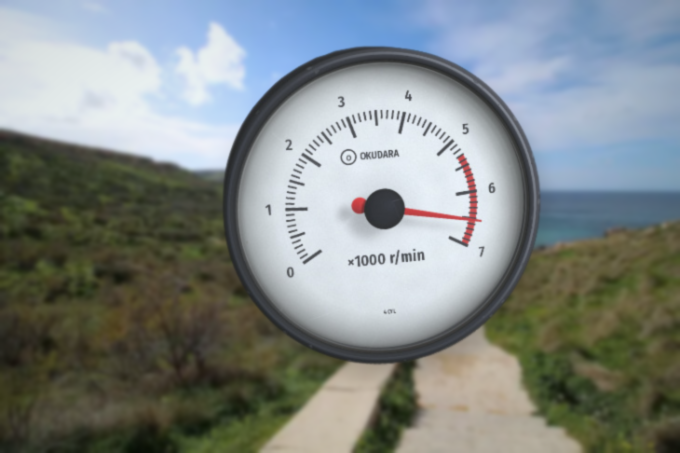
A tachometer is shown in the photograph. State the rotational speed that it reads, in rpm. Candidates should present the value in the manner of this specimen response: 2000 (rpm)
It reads 6500 (rpm)
